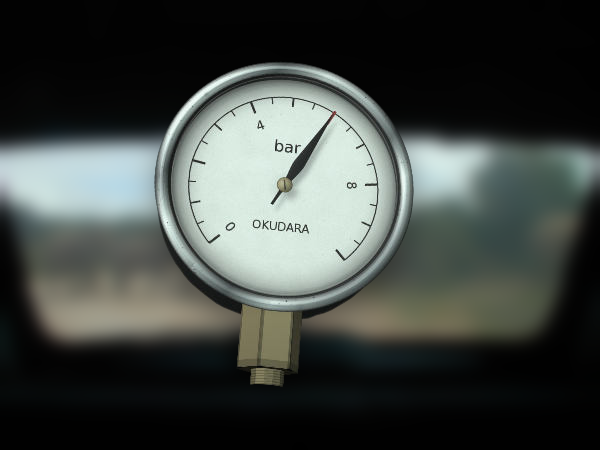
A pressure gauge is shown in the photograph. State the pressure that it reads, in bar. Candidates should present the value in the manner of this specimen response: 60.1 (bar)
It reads 6 (bar)
